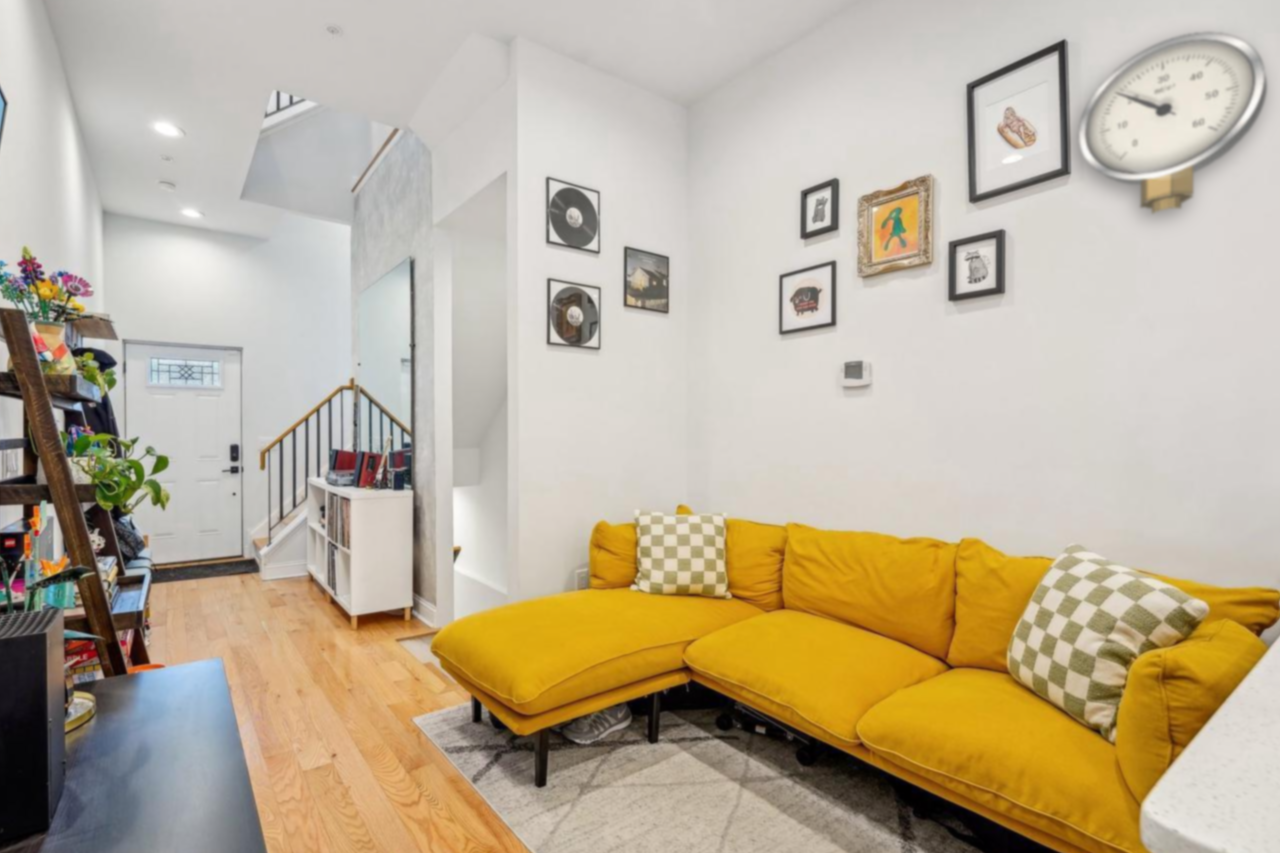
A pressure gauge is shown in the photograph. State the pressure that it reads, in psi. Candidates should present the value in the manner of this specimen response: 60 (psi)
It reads 20 (psi)
